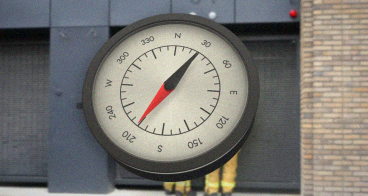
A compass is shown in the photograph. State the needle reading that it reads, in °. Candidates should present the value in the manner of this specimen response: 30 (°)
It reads 210 (°)
